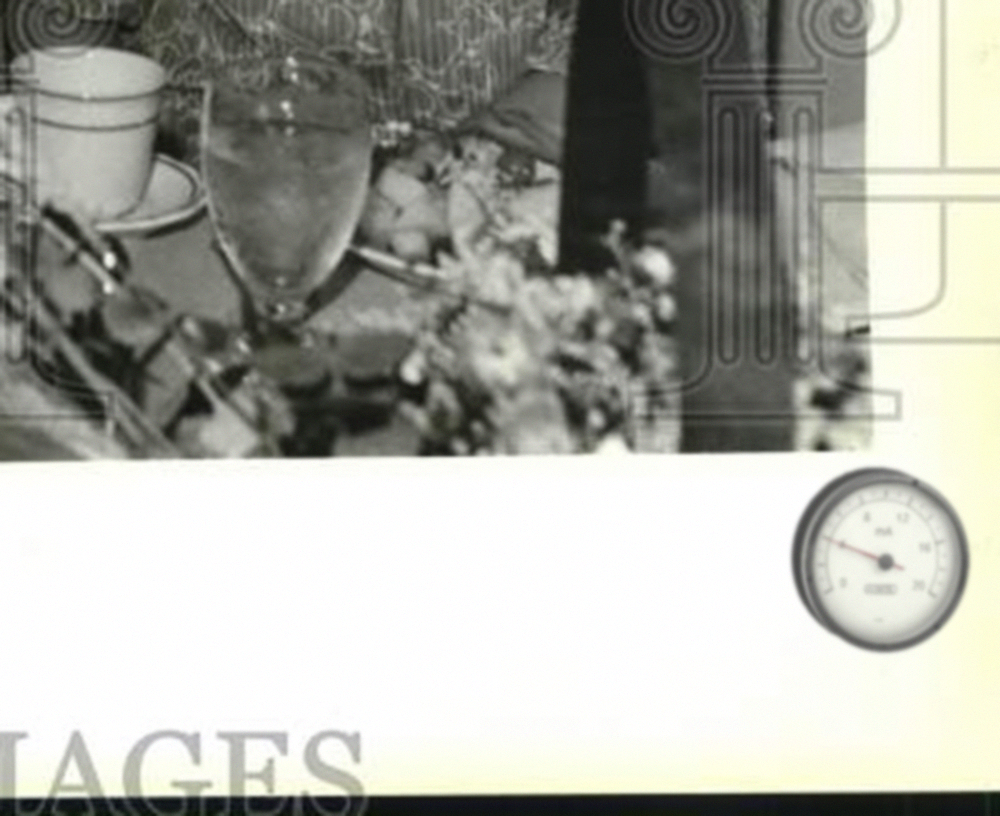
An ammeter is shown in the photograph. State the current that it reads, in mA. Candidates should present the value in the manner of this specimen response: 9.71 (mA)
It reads 4 (mA)
